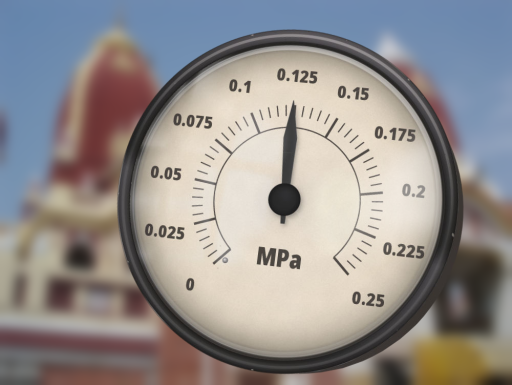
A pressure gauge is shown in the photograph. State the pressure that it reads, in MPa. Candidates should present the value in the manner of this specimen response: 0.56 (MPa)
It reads 0.125 (MPa)
